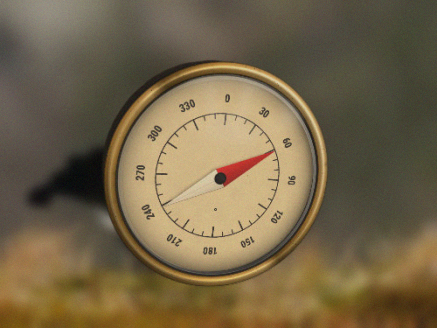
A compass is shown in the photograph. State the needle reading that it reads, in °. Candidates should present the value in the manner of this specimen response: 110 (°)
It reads 60 (°)
